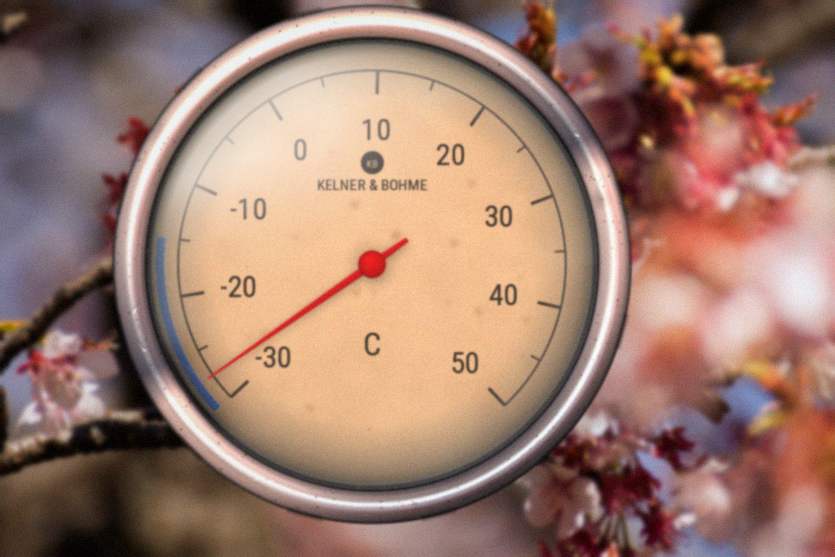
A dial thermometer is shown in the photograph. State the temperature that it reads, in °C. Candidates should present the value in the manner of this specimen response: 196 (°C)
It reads -27.5 (°C)
